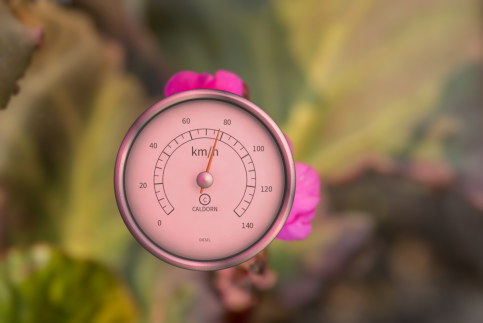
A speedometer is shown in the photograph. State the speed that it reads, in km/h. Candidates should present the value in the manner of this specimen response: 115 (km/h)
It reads 77.5 (km/h)
